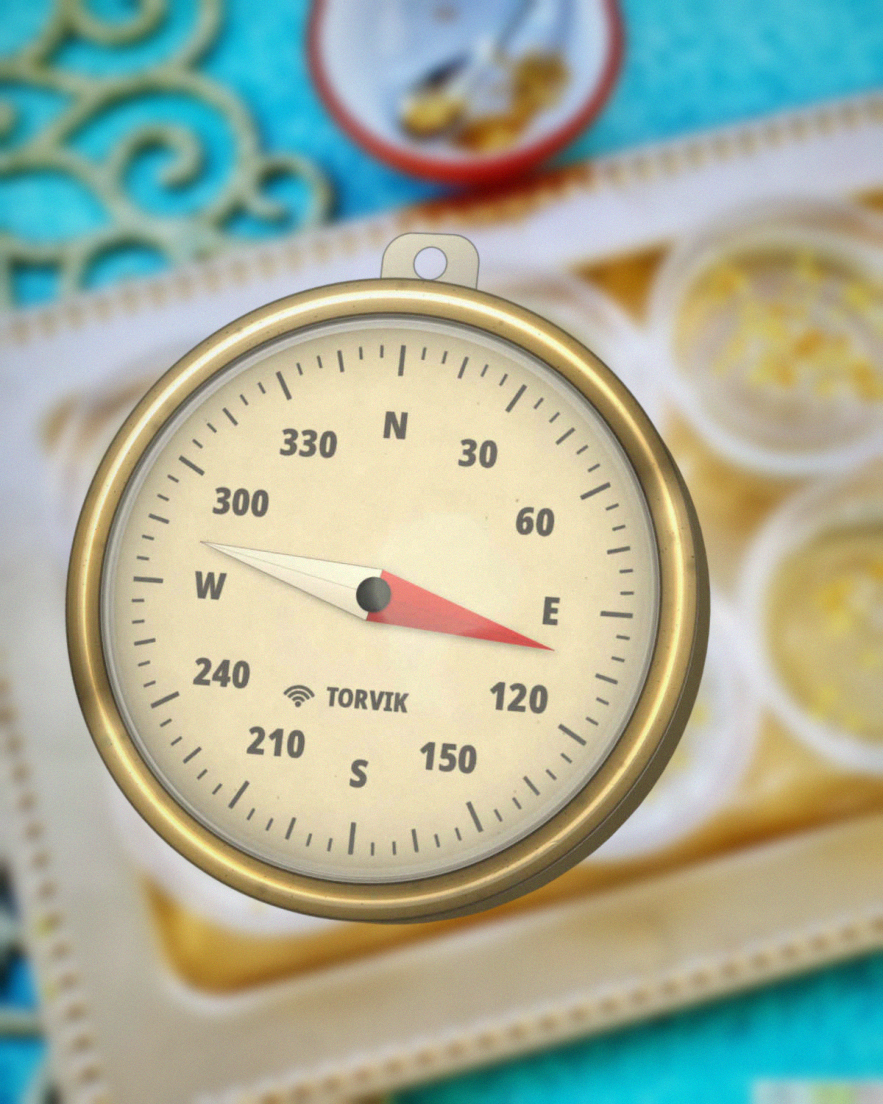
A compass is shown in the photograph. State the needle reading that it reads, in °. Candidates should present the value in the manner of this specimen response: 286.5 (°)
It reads 102.5 (°)
